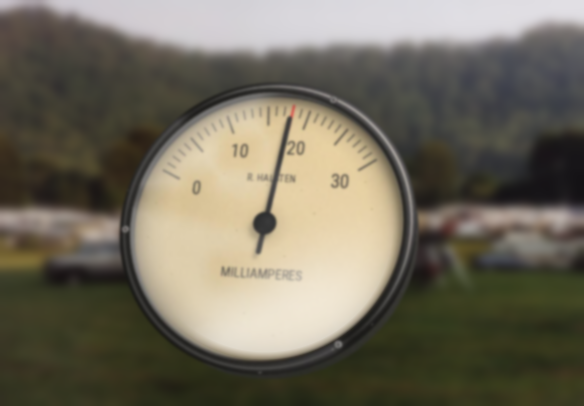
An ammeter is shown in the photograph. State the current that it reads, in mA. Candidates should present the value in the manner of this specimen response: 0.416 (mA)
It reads 18 (mA)
